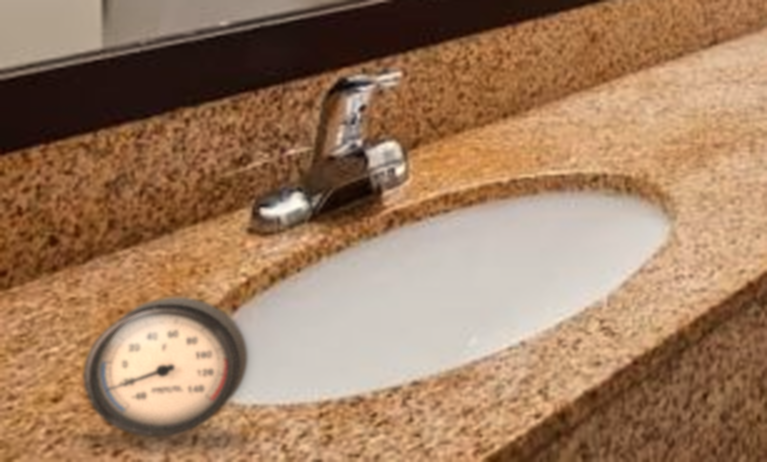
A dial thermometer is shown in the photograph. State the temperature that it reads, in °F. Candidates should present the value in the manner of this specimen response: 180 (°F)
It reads -20 (°F)
